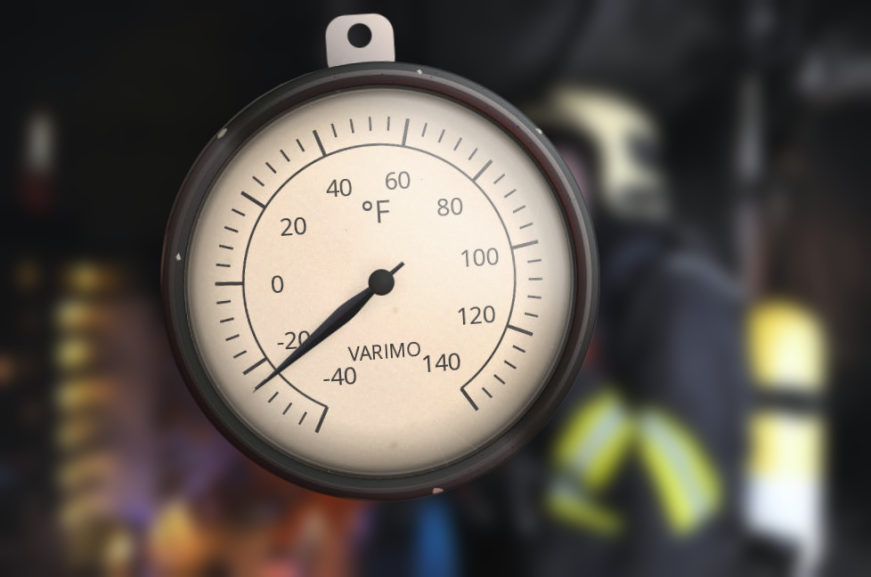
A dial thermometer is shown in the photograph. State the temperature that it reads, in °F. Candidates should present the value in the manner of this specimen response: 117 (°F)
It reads -24 (°F)
